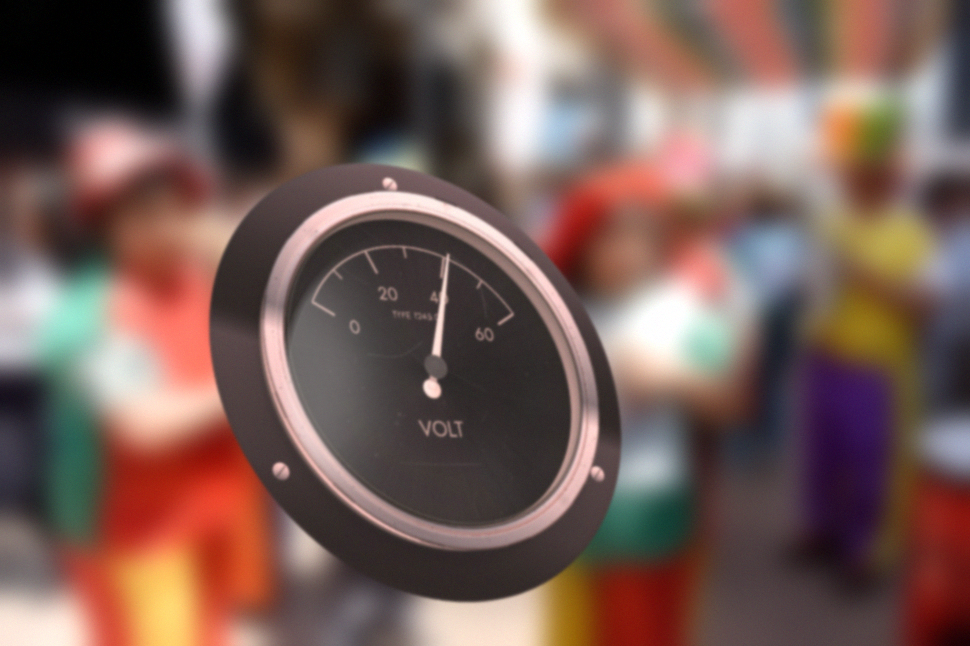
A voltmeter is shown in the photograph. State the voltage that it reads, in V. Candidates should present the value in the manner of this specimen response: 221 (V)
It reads 40 (V)
